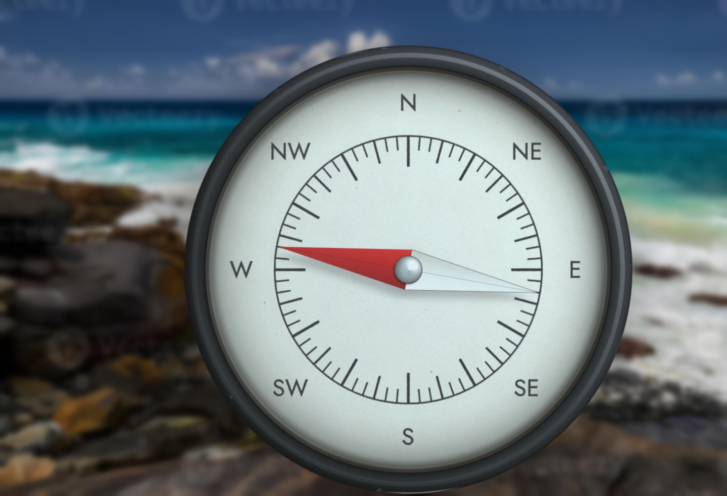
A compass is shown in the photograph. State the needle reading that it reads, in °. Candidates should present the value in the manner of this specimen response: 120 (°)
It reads 280 (°)
